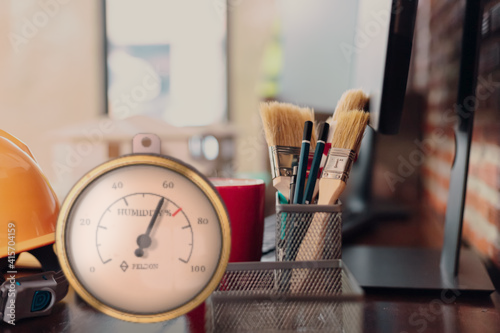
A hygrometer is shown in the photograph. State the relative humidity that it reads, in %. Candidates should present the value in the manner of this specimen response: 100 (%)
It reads 60 (%)
